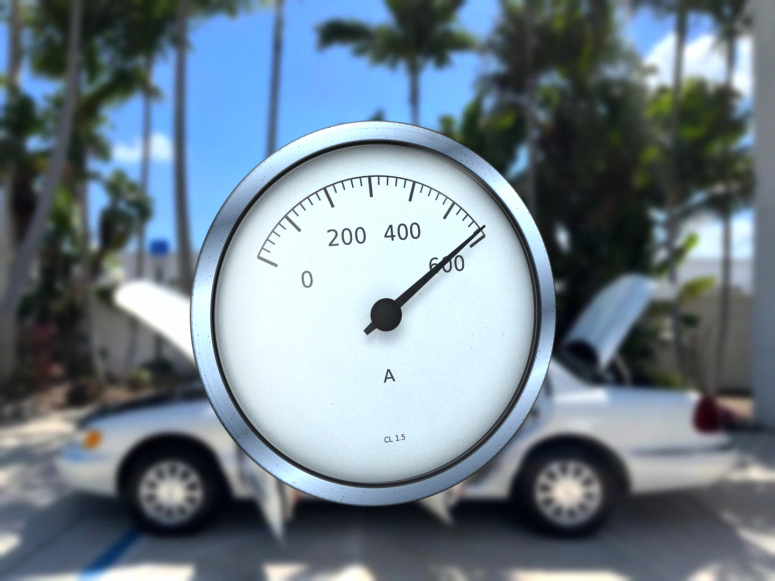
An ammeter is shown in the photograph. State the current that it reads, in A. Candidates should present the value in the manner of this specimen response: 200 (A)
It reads 580 (A)
